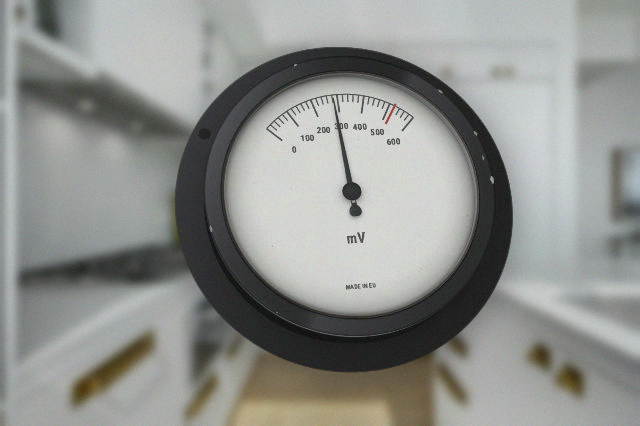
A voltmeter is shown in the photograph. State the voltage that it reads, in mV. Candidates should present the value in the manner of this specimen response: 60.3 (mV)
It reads 280 (mV)
